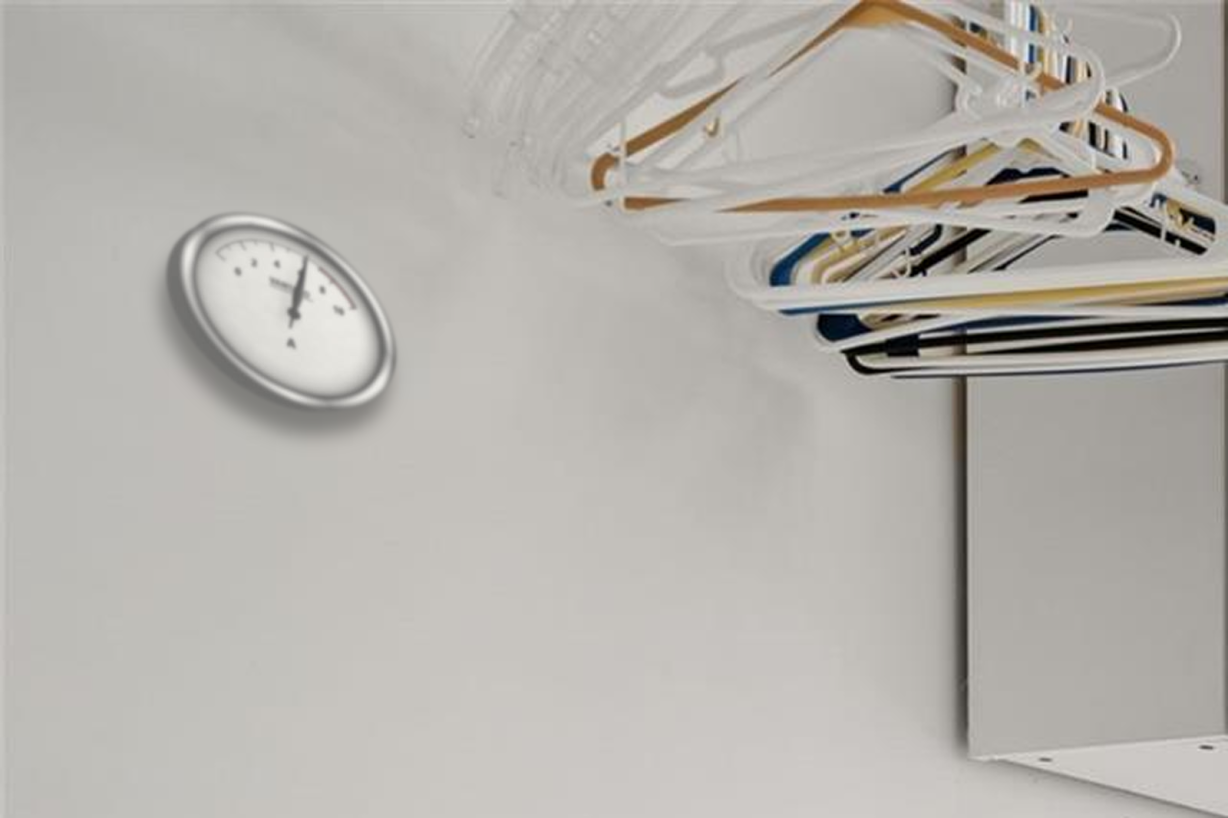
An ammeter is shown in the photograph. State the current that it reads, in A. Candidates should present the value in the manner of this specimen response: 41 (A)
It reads 6 (A)
